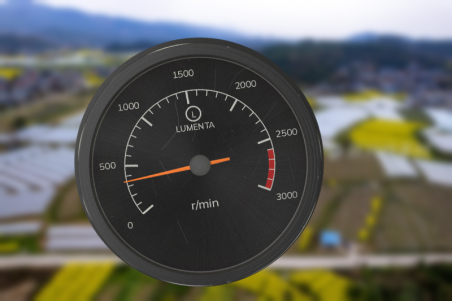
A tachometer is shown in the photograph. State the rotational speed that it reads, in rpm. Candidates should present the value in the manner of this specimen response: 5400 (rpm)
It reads 350 (rpm)
